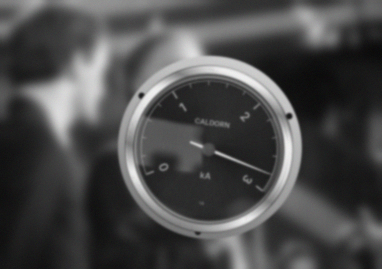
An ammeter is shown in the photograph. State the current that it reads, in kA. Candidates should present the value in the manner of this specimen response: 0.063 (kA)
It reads 2.8 (kA)
